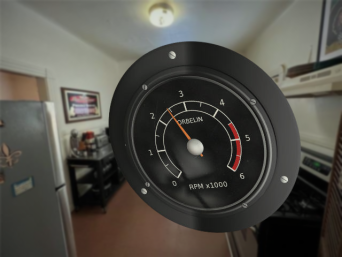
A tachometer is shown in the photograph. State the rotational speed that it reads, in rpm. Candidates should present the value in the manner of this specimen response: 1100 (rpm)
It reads 2500 (rpm)
